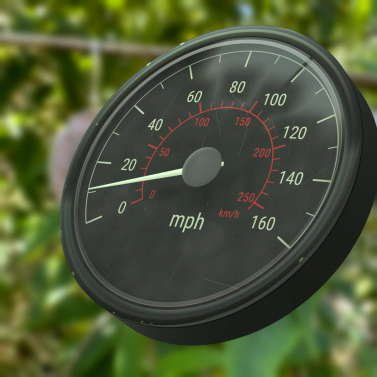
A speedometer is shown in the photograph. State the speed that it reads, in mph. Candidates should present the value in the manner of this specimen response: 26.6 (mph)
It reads 10 (mph)
